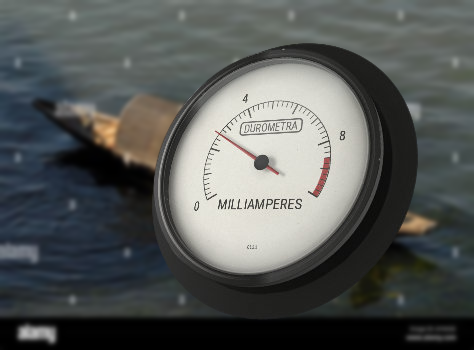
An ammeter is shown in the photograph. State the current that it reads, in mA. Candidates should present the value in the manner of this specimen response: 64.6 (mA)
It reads 2.6 (mA)
